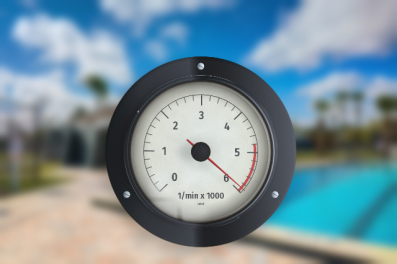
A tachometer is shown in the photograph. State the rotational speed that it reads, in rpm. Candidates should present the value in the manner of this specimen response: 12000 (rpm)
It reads 5900 (rpm)
